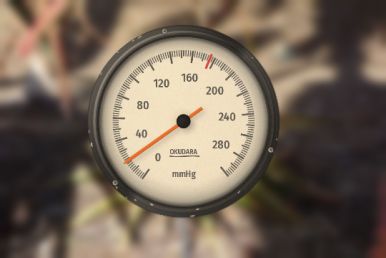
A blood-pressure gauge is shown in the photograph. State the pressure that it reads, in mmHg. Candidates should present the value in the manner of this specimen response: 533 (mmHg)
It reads 20 (mmHg)
